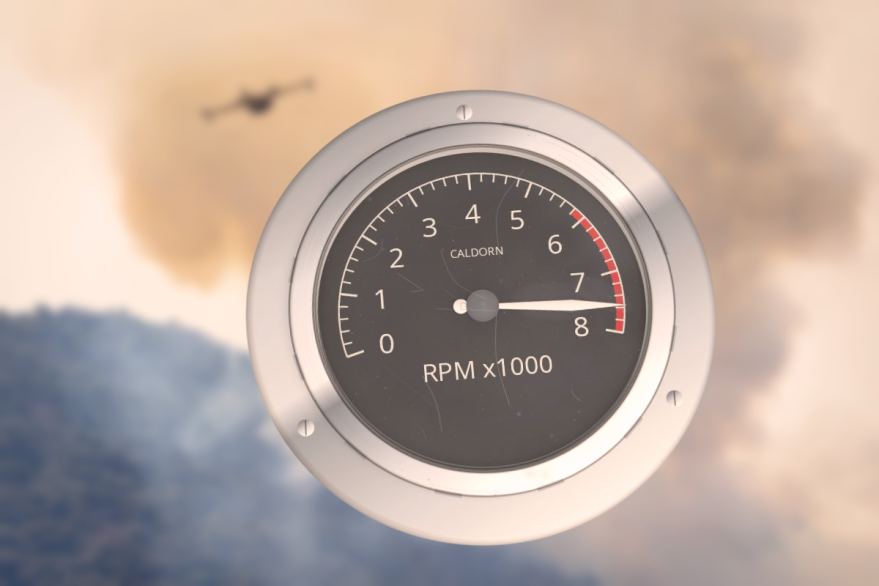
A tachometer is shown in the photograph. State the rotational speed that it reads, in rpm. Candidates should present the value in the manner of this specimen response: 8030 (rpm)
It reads 7600 (rpm)
